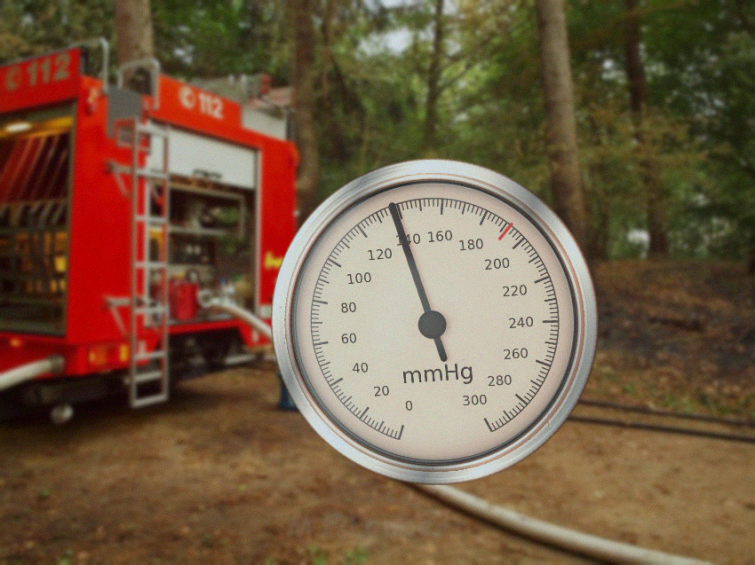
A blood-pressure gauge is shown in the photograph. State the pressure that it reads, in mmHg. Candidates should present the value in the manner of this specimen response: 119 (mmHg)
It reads 138 (mmHg)
